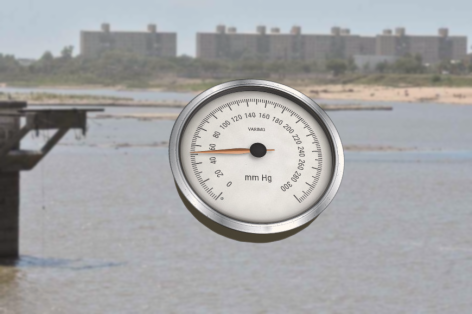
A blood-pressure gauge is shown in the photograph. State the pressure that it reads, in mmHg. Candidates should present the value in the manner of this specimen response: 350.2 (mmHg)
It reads 50 (mmHg)
